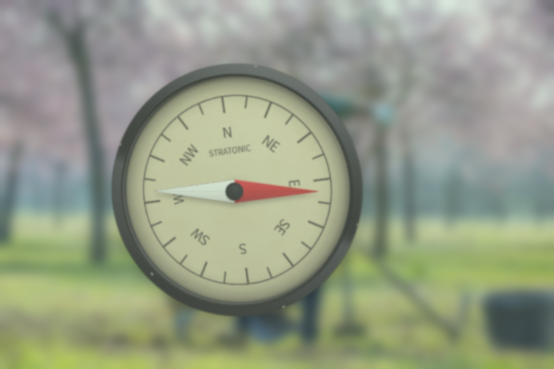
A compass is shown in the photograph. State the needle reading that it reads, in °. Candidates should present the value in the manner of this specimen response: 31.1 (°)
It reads 97.5 (°)
